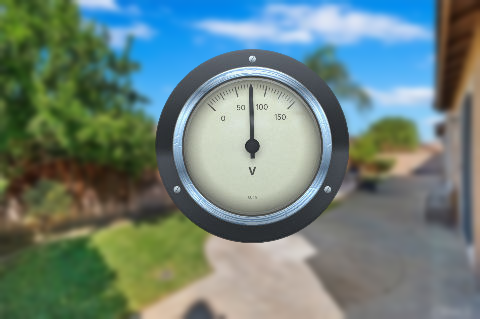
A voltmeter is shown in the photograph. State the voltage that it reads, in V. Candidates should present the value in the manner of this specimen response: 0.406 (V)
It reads 75 (V)
